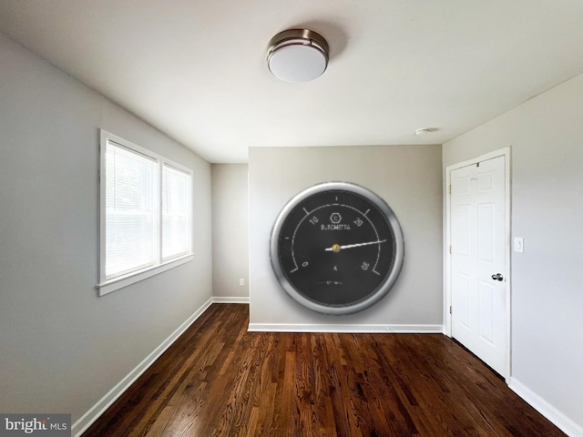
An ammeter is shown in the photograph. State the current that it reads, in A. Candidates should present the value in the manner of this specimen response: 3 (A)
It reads 25 (A)
